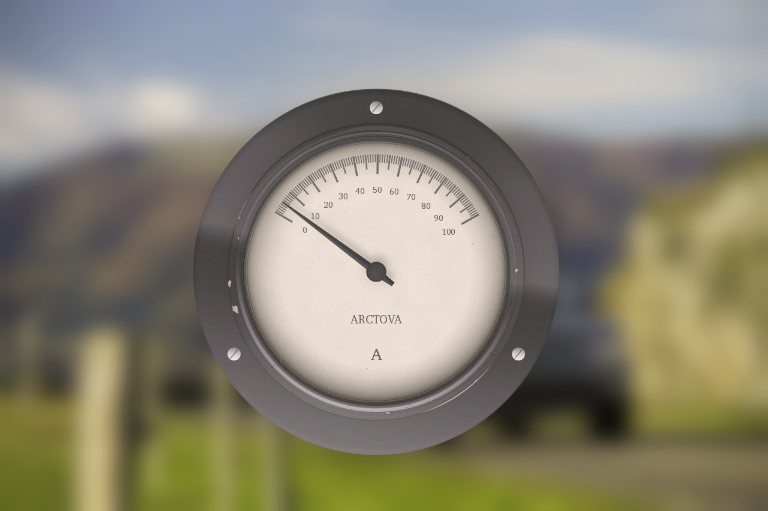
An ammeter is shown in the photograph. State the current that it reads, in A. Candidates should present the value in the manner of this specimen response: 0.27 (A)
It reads 5 (A)
